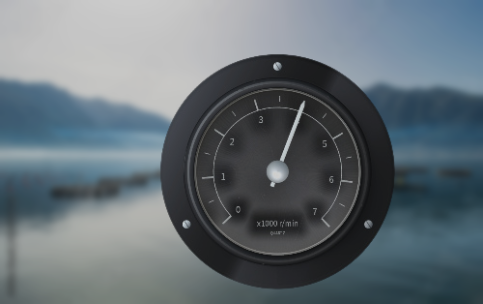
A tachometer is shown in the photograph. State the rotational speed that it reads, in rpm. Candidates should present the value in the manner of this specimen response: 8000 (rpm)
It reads 4000 (rpm)
